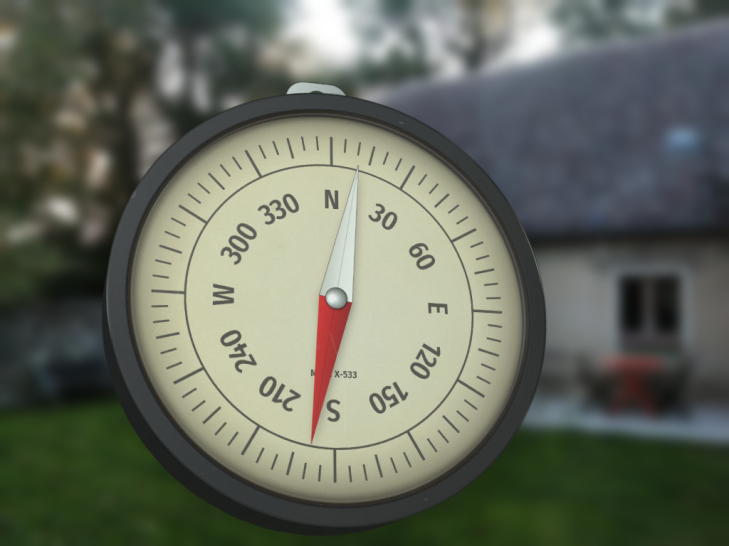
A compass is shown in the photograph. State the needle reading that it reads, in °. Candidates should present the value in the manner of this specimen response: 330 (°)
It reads 190 (°)
